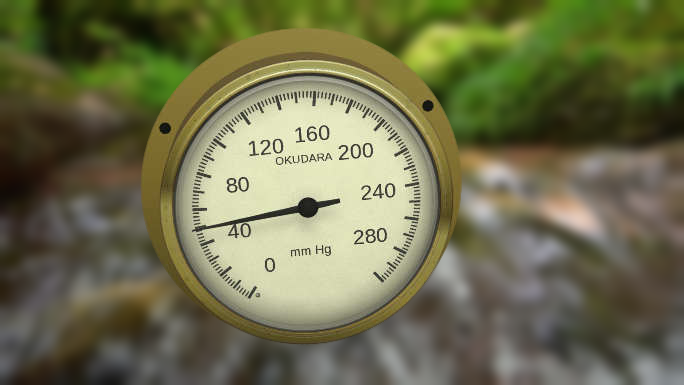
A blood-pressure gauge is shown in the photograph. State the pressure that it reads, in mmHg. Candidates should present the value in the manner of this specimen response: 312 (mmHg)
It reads 50 (mmHg)
